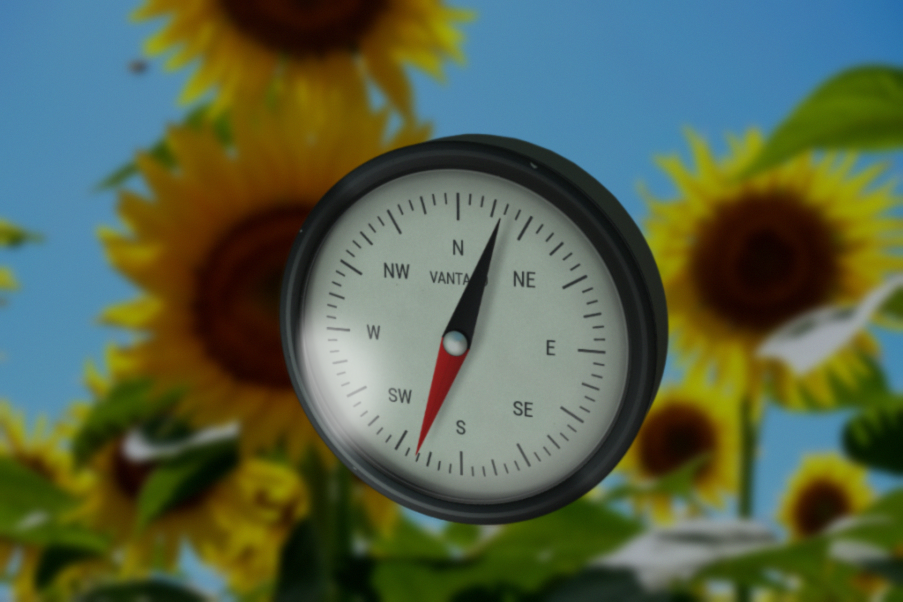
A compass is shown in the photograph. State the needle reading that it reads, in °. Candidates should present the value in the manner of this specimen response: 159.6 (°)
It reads 200 (°)
